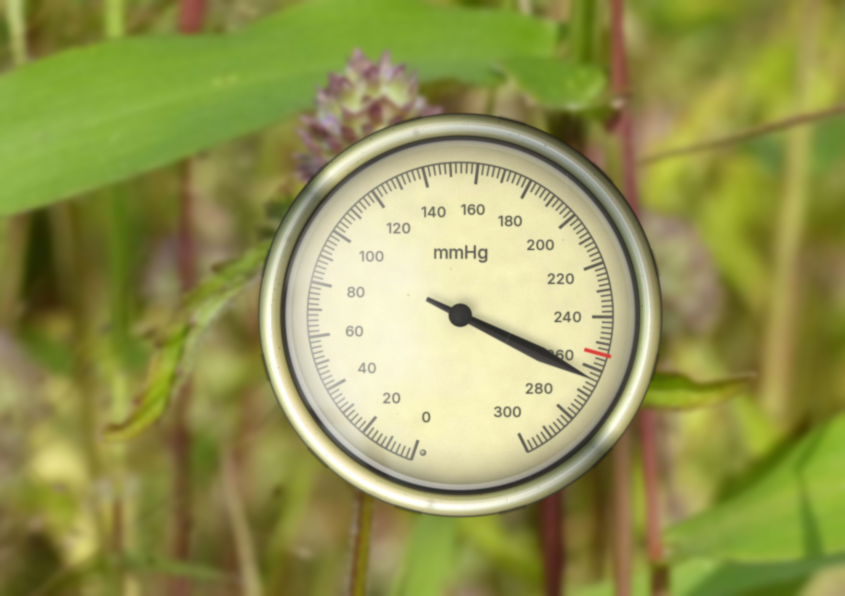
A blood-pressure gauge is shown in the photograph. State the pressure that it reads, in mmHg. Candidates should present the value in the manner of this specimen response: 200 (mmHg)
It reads 264 (mmHg)
